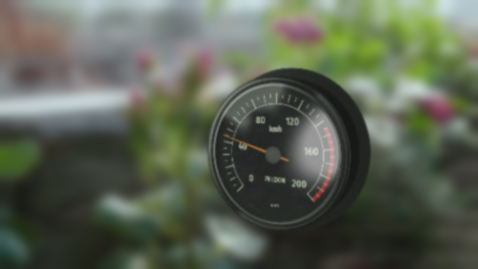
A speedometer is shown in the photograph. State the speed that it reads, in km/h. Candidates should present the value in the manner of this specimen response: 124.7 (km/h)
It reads 45 (km/h)
